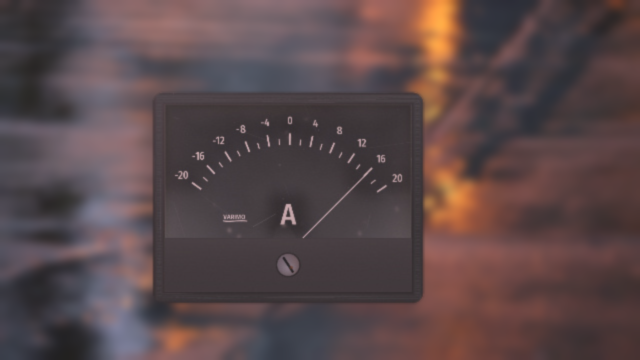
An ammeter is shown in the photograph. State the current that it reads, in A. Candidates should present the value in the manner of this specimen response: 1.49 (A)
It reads 16 (A)
